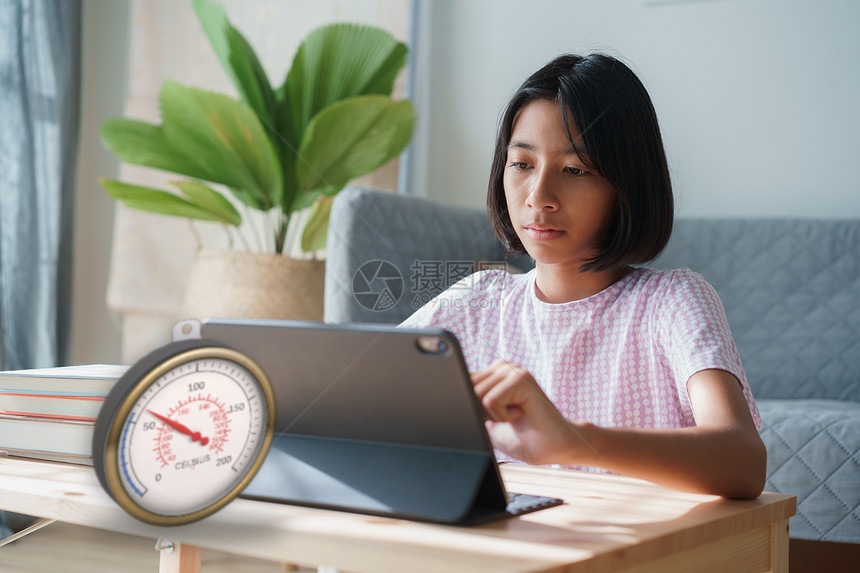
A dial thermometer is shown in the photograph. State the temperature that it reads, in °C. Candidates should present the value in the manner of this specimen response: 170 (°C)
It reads 60 (°C)
